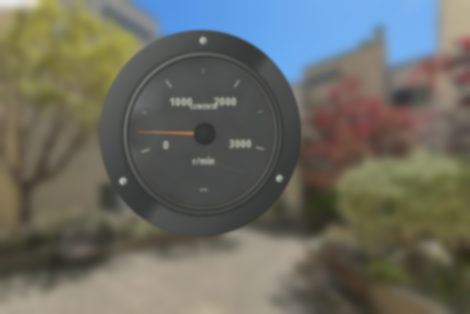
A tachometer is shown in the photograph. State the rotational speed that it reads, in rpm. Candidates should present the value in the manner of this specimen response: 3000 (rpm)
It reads 250 (rpm)
